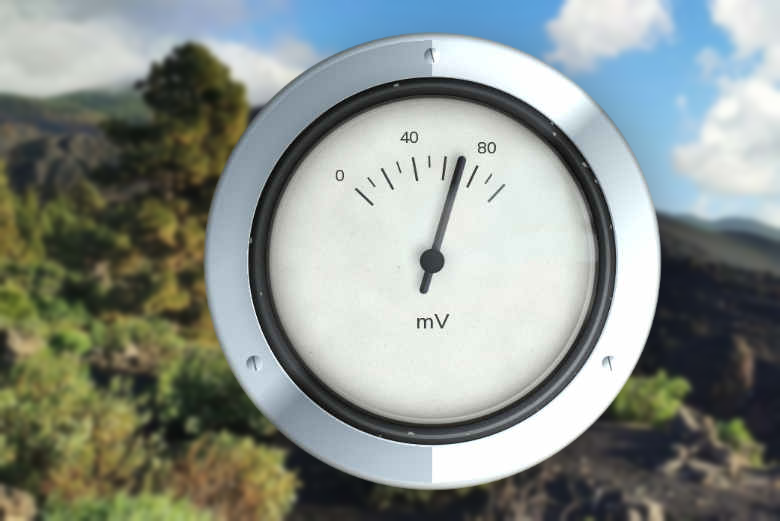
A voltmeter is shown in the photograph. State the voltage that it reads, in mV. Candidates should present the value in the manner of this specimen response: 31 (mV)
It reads 70 (mV)
